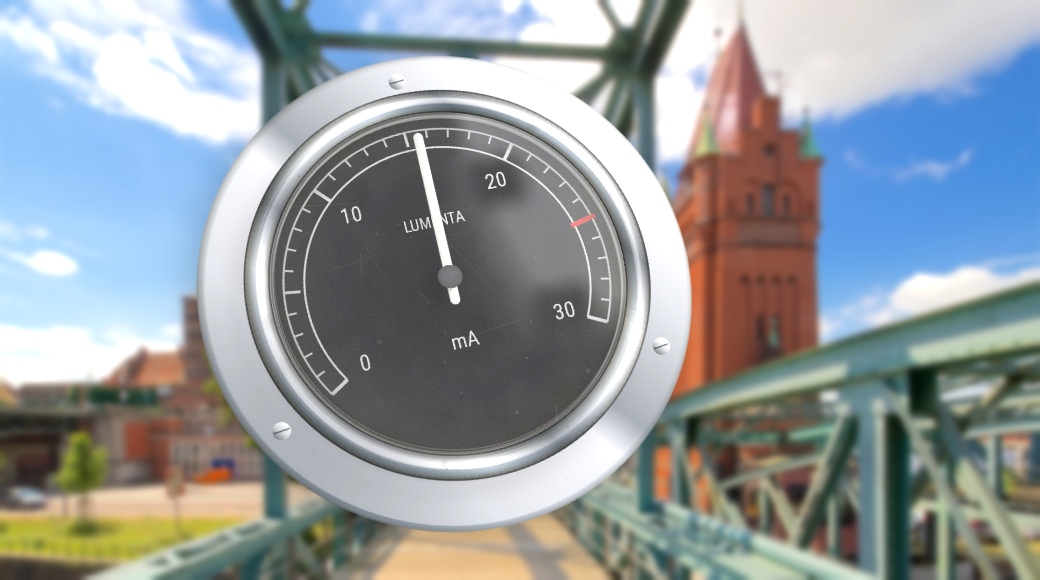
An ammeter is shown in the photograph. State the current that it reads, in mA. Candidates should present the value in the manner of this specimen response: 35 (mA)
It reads 15.5 (mA)
